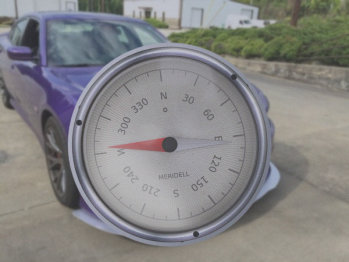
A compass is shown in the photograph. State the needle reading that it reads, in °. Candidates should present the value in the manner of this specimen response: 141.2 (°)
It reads 275 (°)
